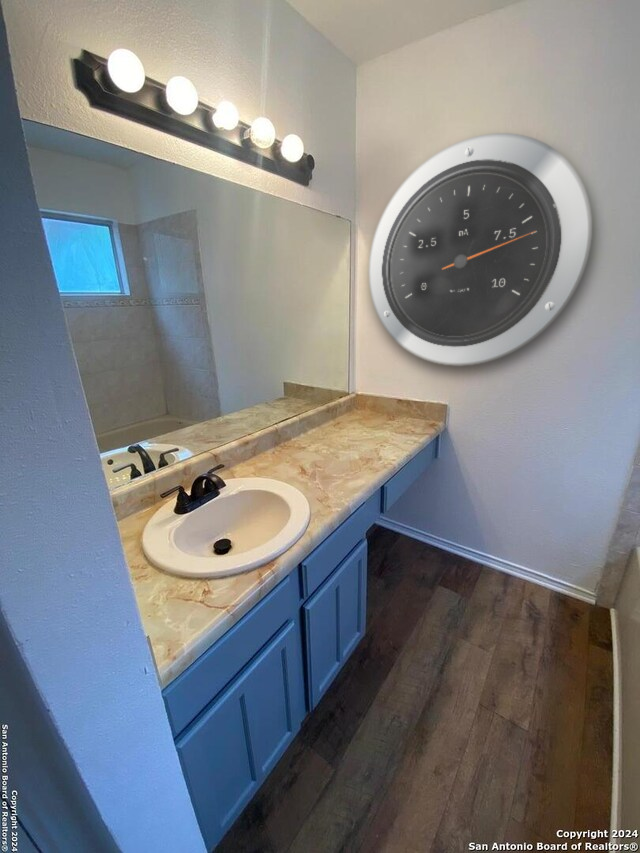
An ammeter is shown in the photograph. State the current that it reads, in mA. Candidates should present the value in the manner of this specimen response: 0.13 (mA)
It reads 8 (mA)
